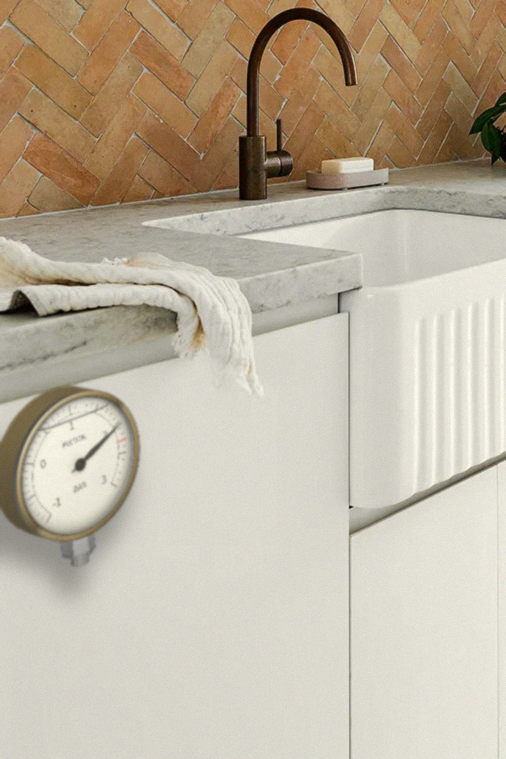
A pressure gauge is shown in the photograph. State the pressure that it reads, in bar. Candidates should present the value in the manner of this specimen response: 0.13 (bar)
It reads 2 (bar)
